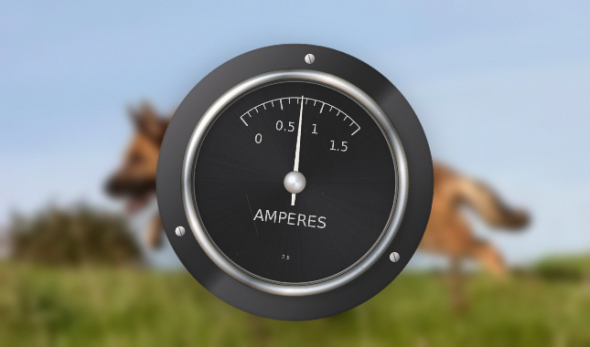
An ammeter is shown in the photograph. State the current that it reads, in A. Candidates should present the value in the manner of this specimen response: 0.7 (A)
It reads 0.75 (A)
